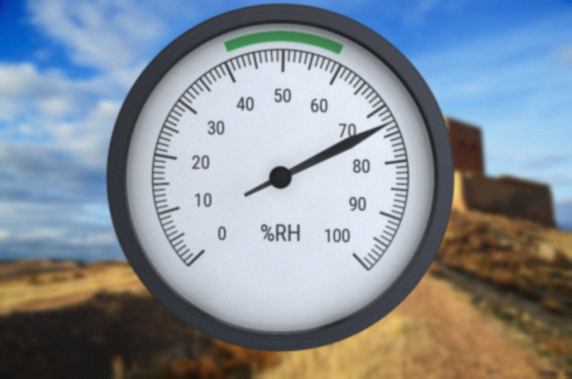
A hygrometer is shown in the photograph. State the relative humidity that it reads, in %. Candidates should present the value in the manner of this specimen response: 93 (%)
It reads 73 (%)
